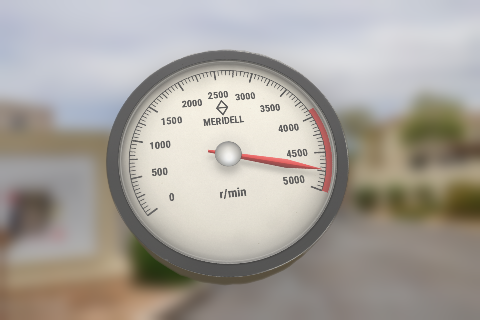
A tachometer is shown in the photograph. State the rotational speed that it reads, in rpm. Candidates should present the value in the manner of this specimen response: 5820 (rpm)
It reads 4750 (rpm)
